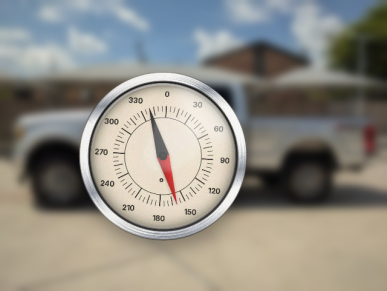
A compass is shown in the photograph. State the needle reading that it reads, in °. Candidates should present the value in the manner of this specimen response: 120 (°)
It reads 160 (°)
